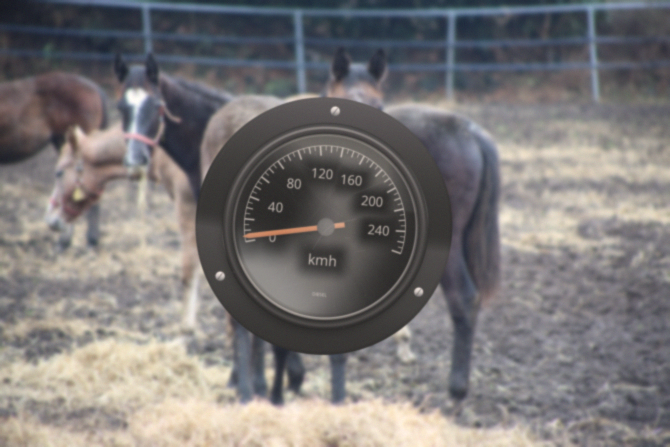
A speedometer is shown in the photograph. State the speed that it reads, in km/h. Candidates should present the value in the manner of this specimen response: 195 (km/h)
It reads 5 (km/h)
